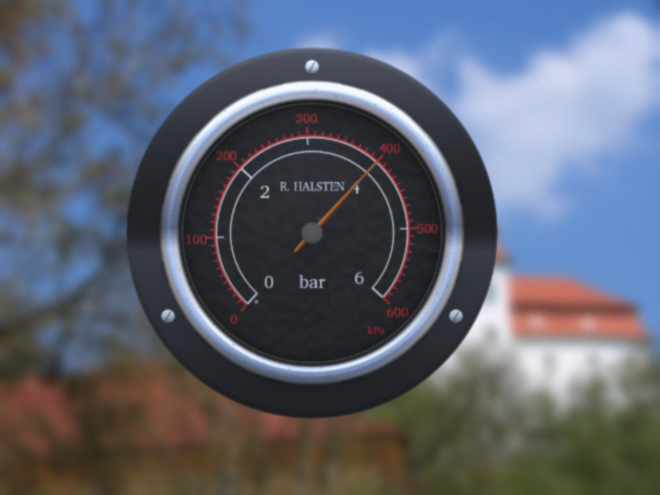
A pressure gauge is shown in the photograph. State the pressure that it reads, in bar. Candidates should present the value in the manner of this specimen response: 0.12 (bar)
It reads 4 (bar)
